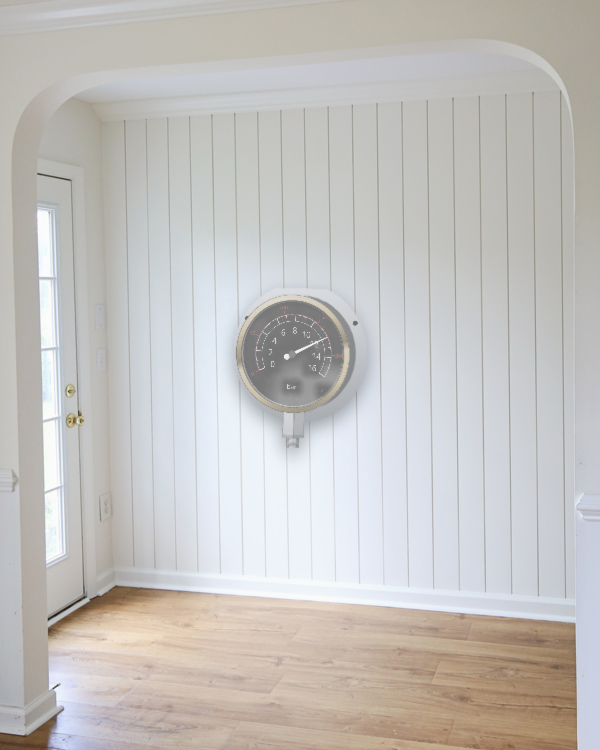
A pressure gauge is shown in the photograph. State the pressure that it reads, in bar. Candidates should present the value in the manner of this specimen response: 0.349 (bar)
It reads 12 (bar)
